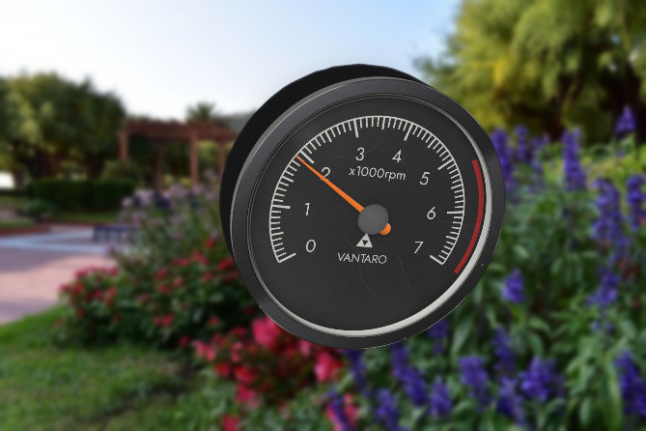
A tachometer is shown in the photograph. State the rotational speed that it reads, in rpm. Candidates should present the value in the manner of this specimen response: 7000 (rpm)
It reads 1900 (rpm)
